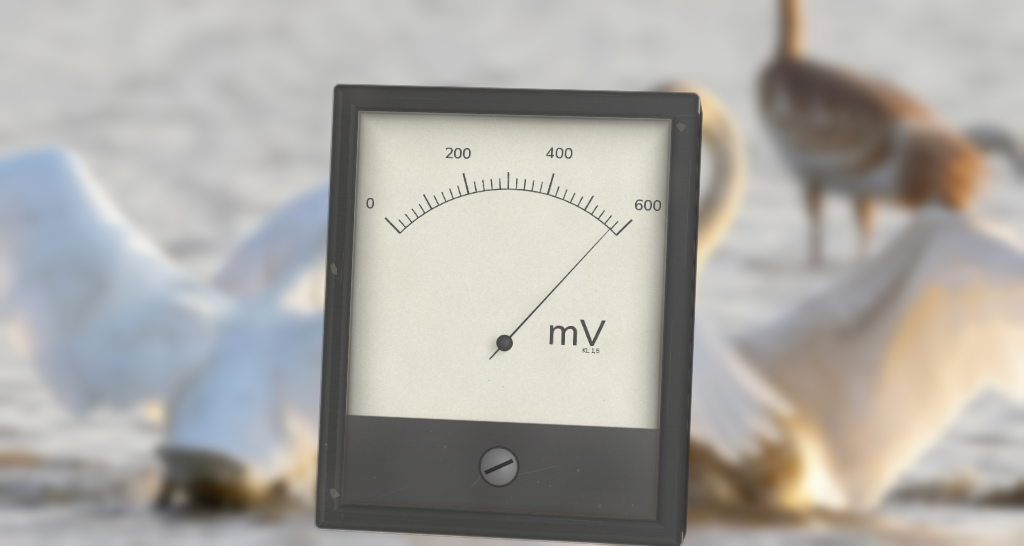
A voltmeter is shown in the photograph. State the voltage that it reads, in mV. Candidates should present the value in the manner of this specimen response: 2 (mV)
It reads 580 (mV)
